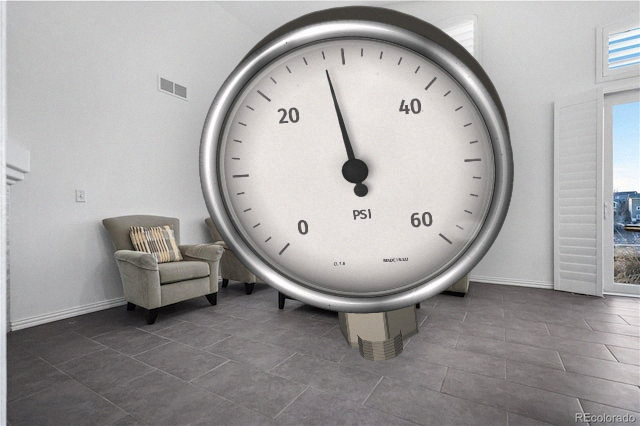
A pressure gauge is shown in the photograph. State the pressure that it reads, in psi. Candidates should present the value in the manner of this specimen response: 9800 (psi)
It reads 28 (psi)
